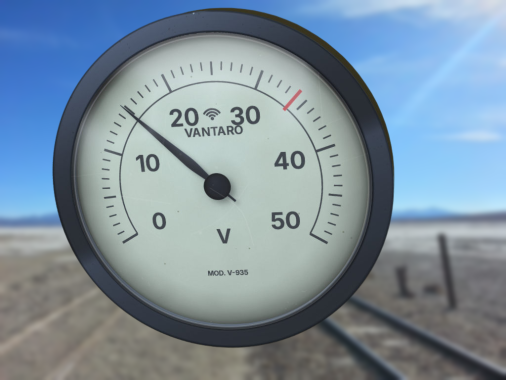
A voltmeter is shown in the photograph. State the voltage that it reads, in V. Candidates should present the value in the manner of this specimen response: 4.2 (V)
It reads 15 (V)
